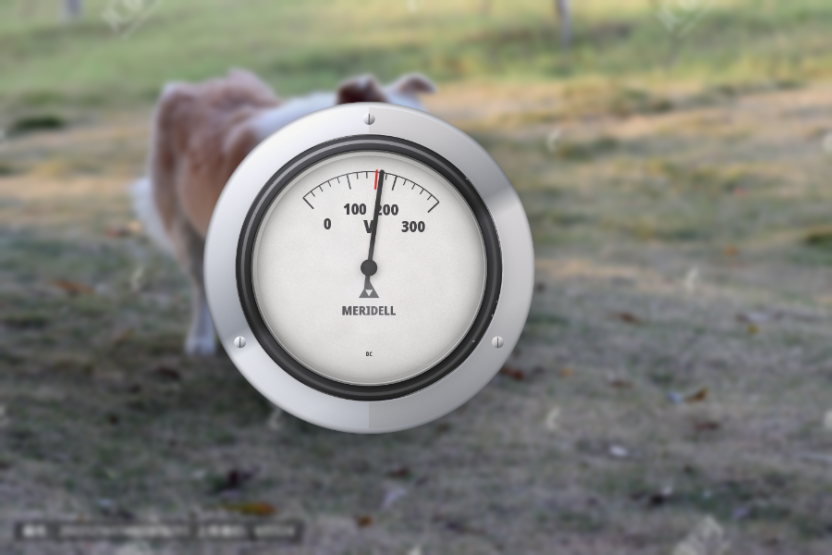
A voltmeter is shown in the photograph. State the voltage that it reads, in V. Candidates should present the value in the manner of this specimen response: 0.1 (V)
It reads 170 (V)
